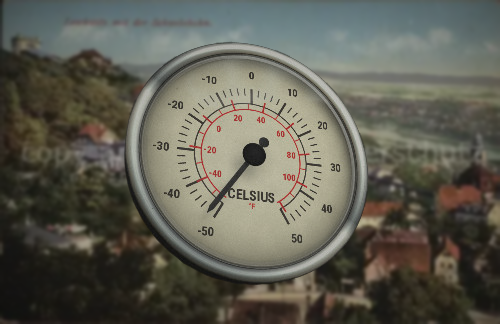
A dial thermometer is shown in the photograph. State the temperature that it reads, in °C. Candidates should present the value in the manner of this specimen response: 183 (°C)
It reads -48 (°C)
